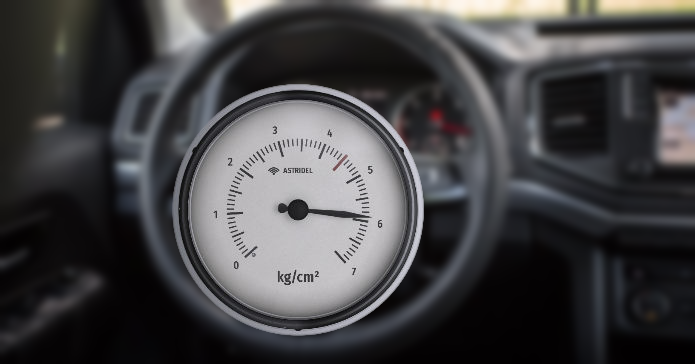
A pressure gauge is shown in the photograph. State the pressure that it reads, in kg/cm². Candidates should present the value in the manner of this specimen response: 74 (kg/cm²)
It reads 5.9 (kg/cm²)
